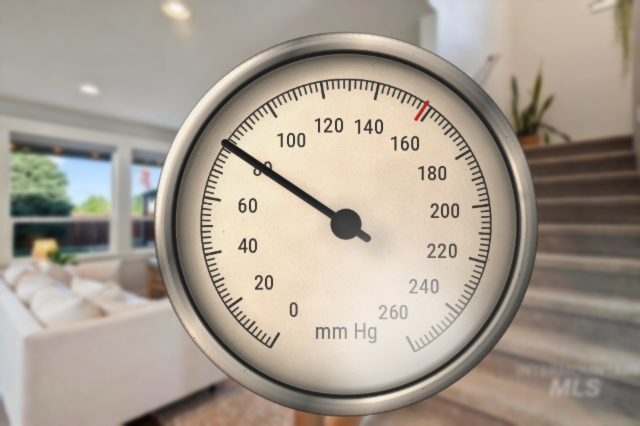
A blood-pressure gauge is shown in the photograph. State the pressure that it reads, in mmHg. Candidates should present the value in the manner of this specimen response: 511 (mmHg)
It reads 80 (mmHg)
